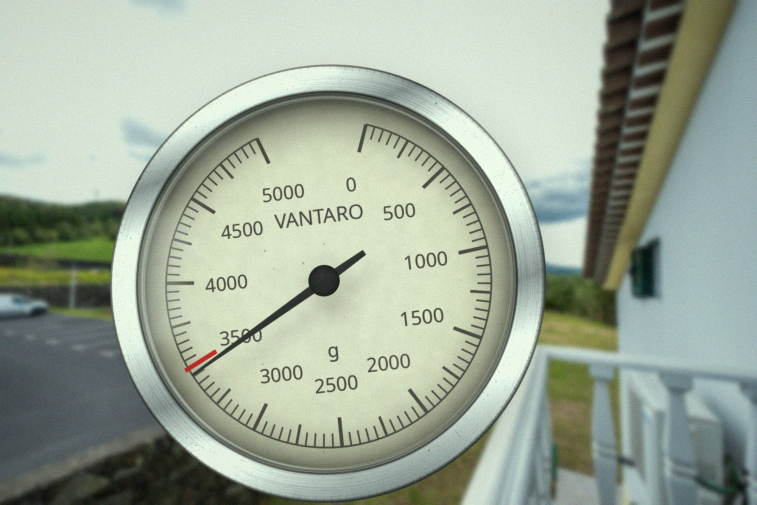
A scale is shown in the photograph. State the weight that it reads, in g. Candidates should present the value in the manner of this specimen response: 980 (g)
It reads 3450 (g)
